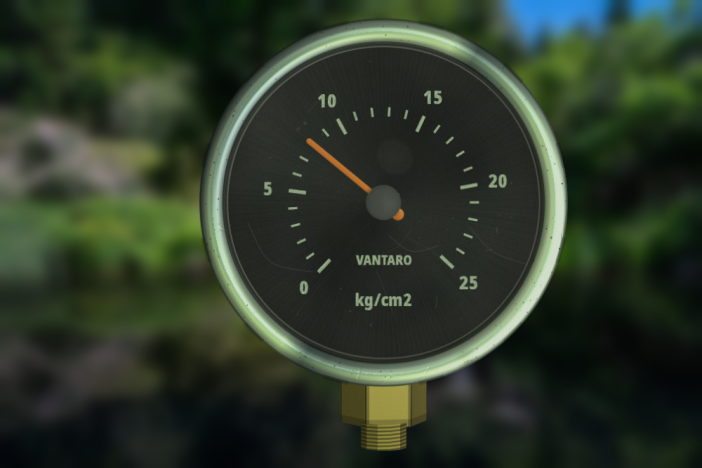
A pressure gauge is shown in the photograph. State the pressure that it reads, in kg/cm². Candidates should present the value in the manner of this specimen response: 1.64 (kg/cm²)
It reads 8 (kg/cm²)
